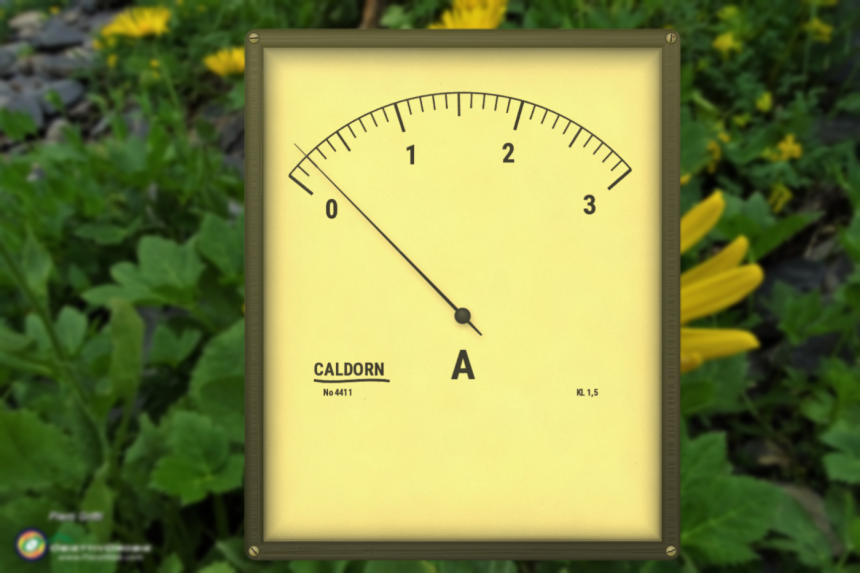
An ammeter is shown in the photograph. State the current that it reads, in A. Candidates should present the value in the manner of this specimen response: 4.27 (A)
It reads 0.2 (A)
